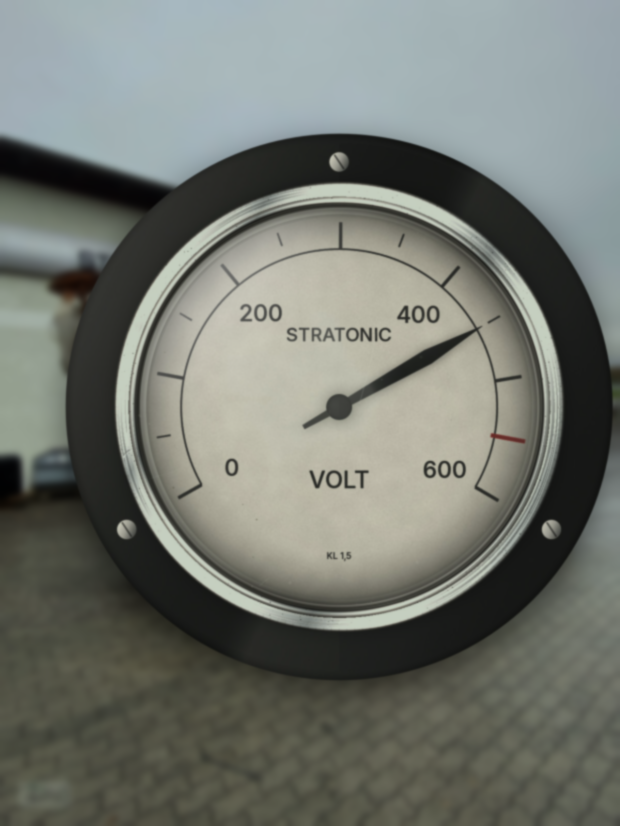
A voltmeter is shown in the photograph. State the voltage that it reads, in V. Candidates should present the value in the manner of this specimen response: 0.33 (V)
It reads 450 (V)
